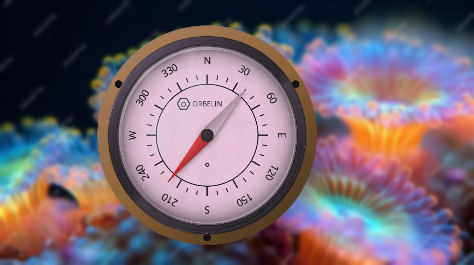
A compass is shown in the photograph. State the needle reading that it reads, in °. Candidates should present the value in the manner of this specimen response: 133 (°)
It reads 220 (°)
